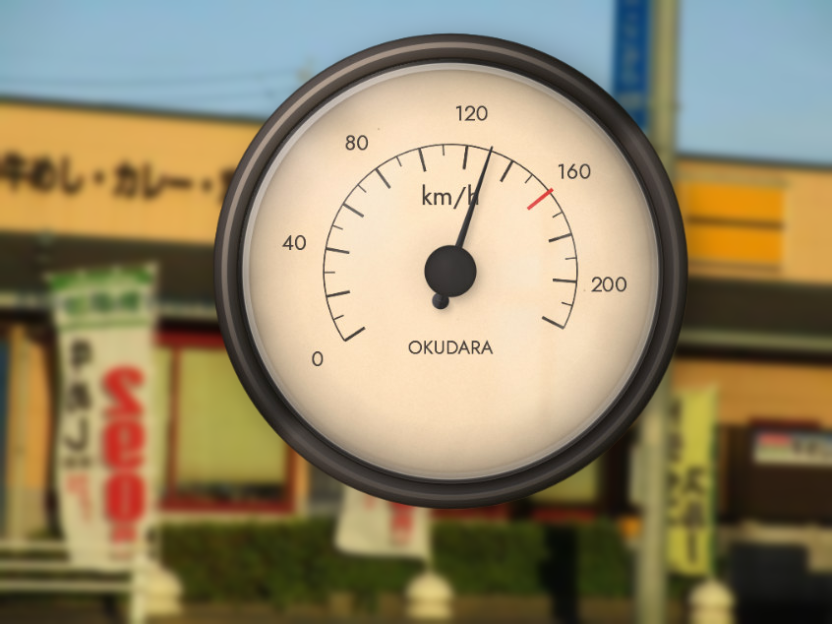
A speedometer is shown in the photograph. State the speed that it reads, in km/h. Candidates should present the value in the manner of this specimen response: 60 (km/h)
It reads 130 (km/h)
